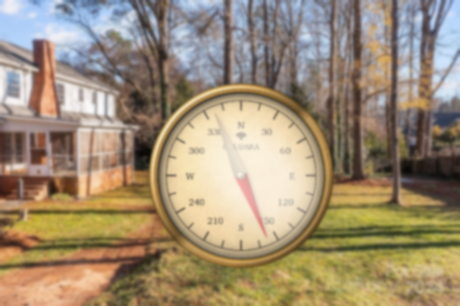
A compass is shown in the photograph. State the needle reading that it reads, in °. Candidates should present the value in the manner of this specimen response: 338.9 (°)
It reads 157.5 (°)
